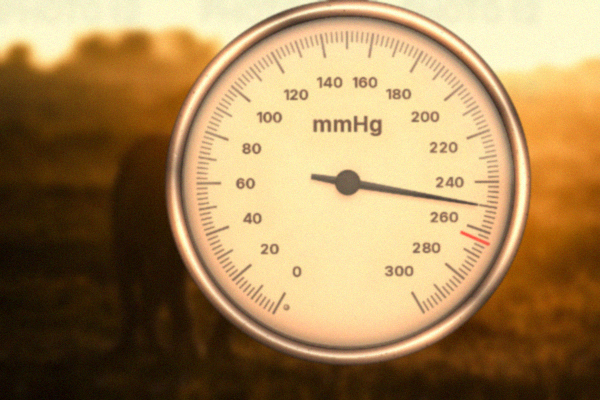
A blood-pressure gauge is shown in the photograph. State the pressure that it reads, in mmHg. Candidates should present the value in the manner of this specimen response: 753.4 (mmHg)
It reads 250 (mmHg)
